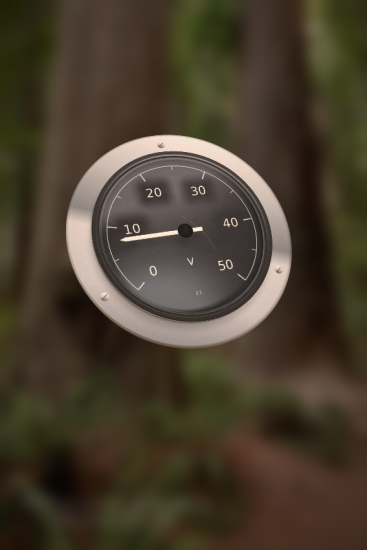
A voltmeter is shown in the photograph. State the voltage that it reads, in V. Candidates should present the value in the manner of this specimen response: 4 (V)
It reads 7.5 (V)
